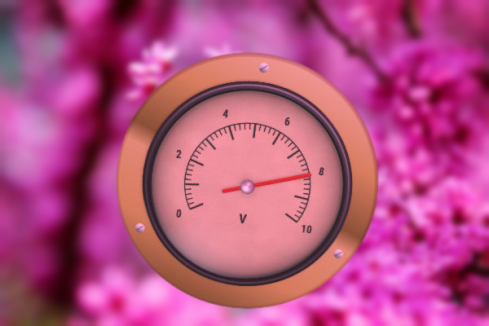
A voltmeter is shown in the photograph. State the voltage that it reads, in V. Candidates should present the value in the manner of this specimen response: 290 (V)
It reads 8 (V)
